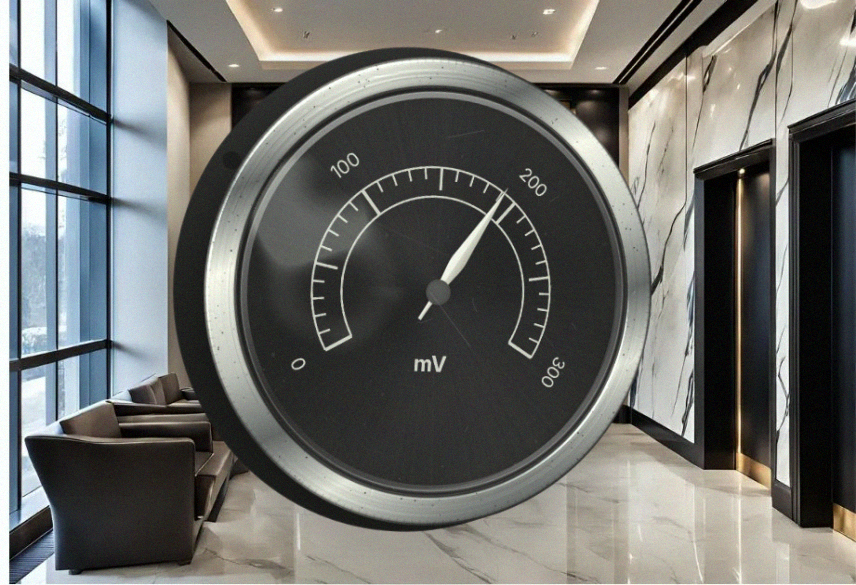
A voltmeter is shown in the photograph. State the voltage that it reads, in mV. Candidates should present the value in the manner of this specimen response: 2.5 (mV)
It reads 190 (mV)
